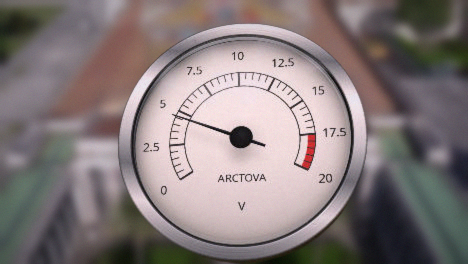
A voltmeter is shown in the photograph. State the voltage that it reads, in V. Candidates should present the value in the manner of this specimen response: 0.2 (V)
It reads 4.5 (V)
